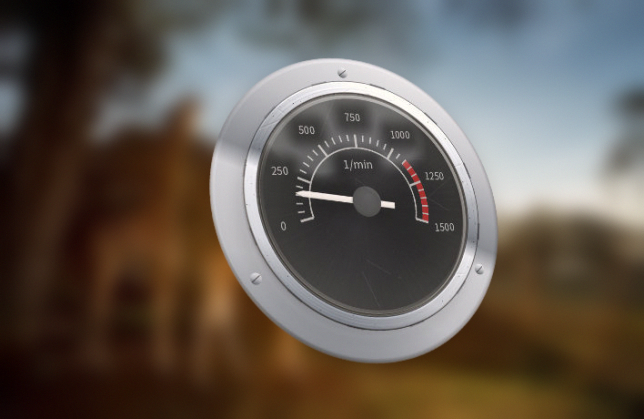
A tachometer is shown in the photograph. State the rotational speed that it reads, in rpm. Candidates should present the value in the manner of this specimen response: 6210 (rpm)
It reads 150 (rpm)
